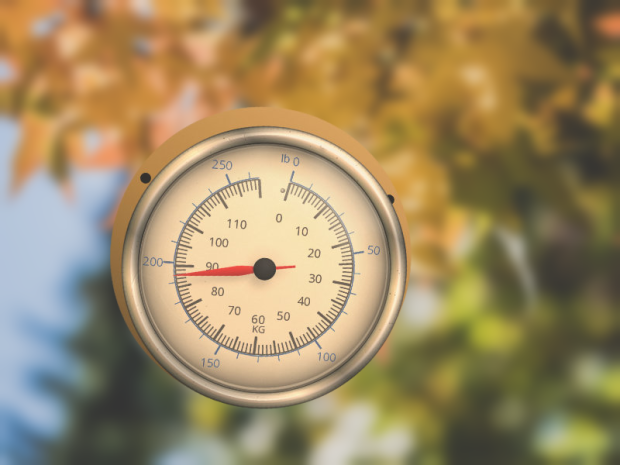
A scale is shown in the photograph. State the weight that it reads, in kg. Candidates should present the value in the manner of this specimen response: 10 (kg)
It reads 88 (kg)
